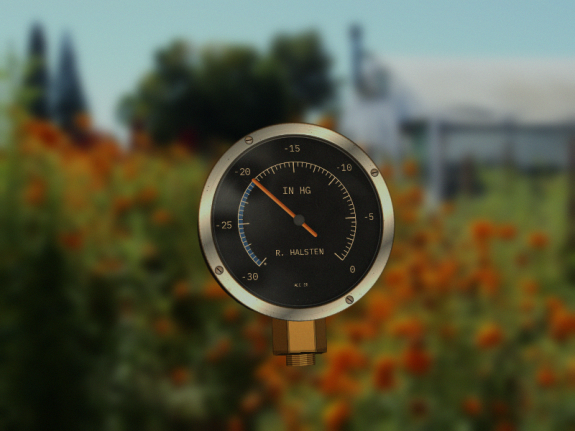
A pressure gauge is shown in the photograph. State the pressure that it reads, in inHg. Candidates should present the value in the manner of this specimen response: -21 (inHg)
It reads -20 (inHg)
